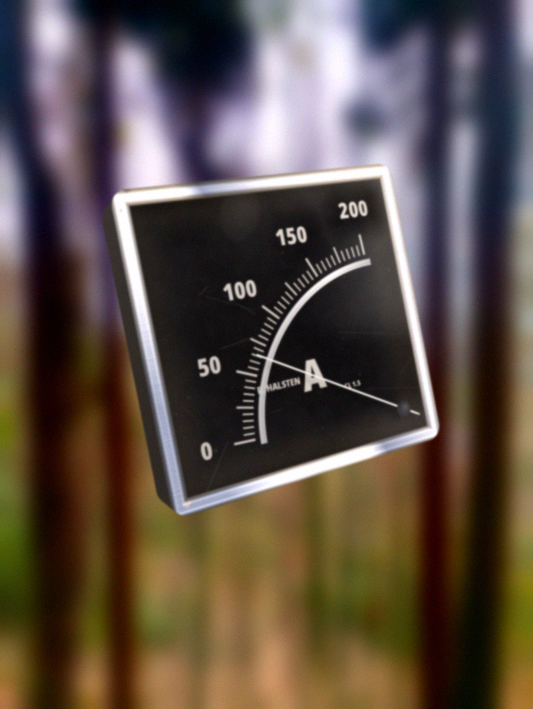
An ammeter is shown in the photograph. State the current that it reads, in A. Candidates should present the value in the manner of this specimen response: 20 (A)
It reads 65 (A)
